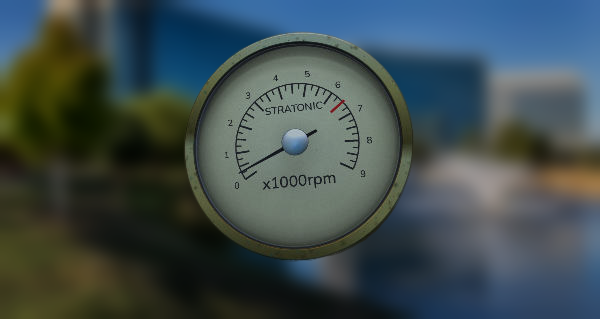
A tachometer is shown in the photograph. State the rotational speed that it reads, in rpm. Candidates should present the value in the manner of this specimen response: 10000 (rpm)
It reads 250 (rpm)
